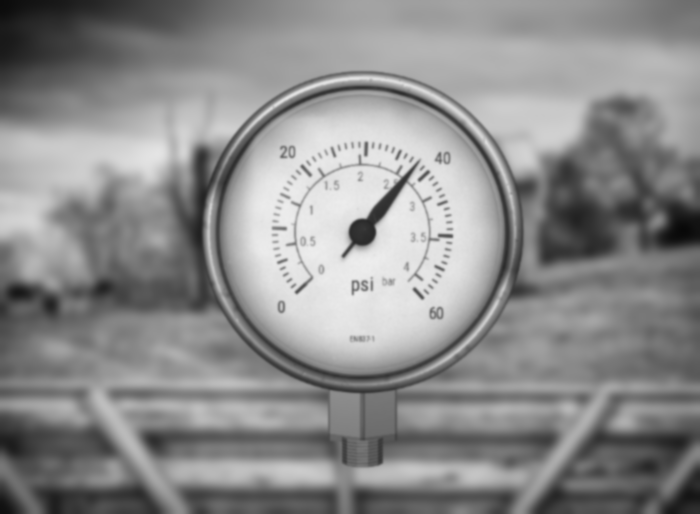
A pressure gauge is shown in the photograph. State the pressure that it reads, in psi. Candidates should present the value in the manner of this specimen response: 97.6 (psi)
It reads 38 (psi)
